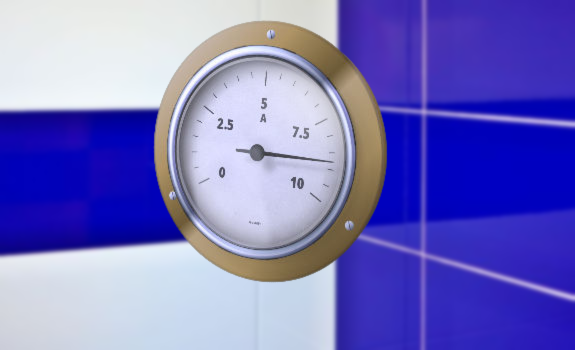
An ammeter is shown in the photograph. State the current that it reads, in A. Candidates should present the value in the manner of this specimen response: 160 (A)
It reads 8.75 (A)
